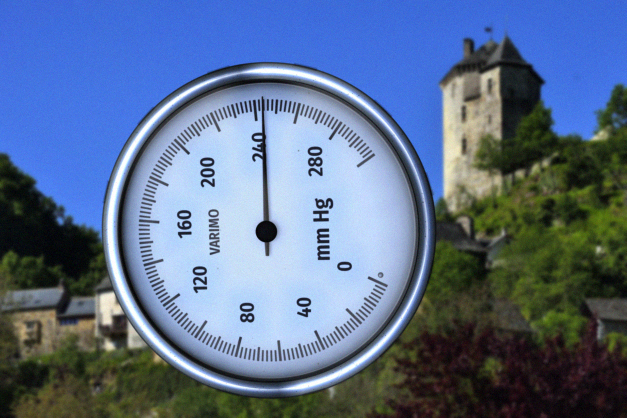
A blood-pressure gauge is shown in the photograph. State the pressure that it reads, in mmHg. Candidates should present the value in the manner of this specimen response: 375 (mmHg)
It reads 244 (mmHg)
